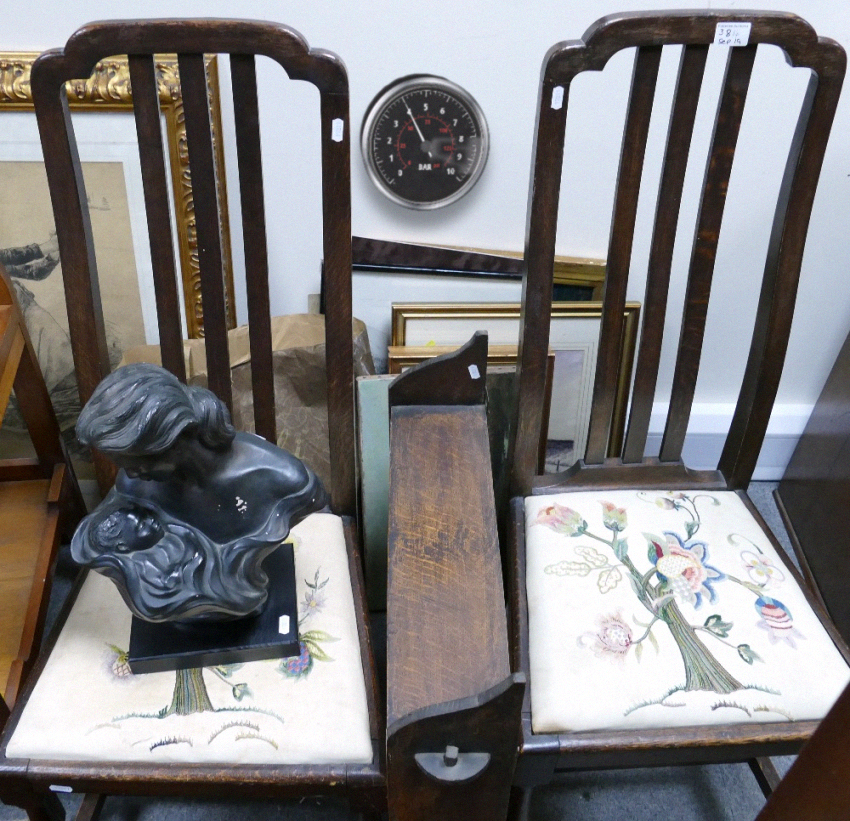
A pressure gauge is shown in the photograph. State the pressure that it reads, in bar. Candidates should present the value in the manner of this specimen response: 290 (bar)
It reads 4 (bar)
